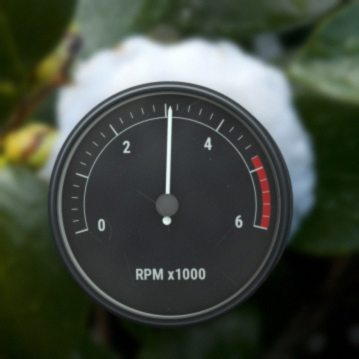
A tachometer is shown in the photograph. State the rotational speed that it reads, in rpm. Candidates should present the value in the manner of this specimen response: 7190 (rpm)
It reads 3100 (rpm)
